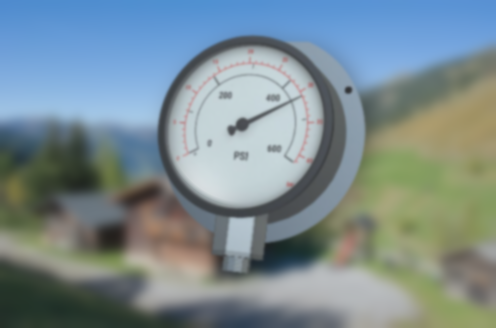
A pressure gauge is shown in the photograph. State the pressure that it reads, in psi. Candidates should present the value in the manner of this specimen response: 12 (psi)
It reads 450 (psi)
